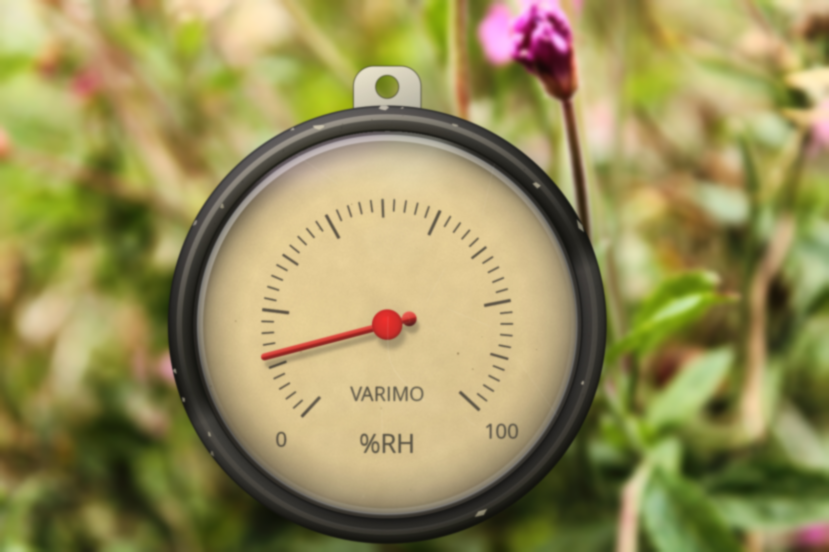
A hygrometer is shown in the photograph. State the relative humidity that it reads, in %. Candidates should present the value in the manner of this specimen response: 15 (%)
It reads 12 (%)
